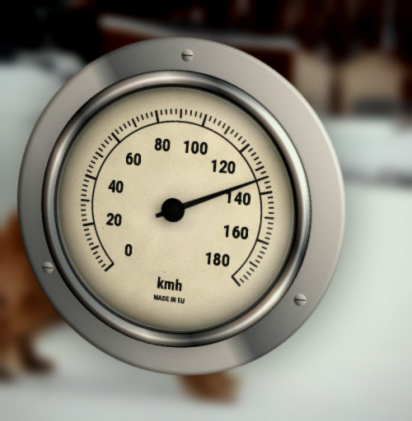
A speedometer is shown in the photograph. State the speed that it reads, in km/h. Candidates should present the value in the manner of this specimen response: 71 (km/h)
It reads 134 (km/h)
